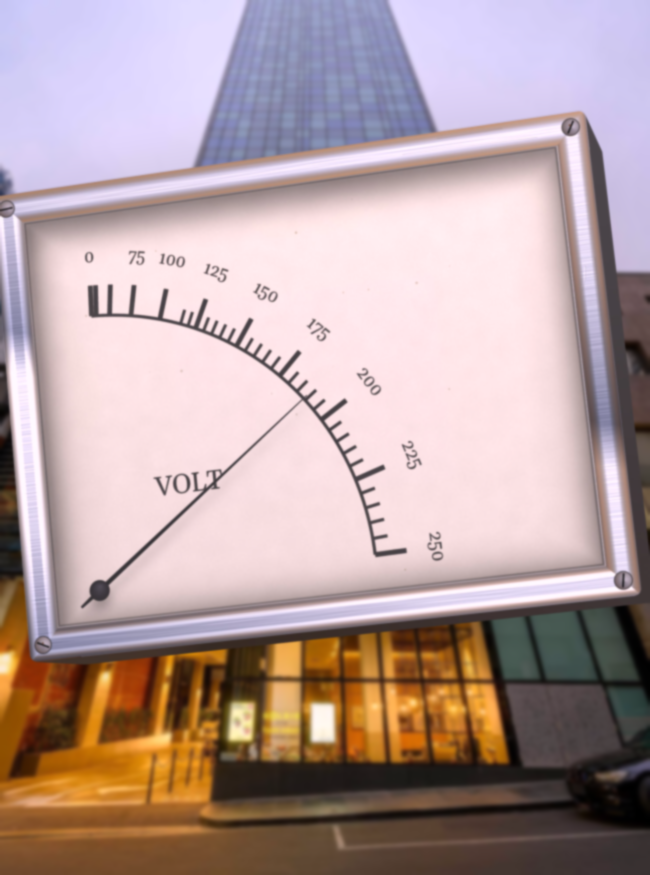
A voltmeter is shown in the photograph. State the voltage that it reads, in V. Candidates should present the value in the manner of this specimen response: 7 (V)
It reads 190 (V)
